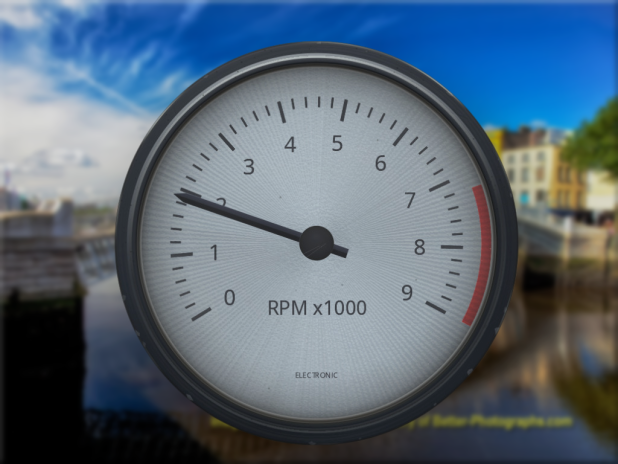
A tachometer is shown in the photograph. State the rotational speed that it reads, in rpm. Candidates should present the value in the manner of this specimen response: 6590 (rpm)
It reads 1900 (rpm)
